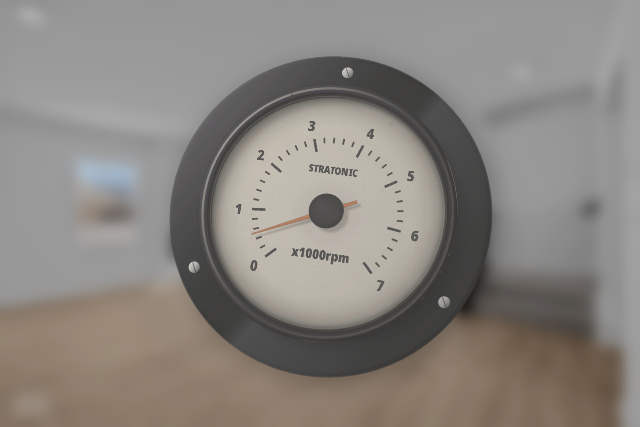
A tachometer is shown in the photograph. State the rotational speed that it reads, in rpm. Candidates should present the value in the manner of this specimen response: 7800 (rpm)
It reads 500 (rpm)
